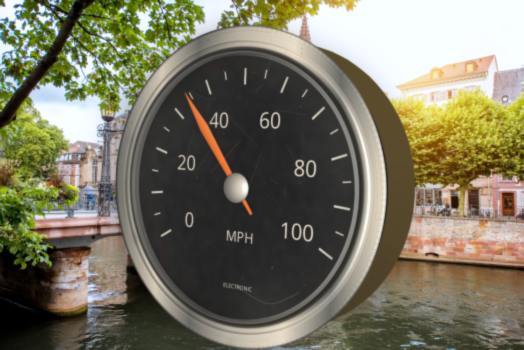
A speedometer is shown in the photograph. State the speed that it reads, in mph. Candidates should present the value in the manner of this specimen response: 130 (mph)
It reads 35 (mph)
